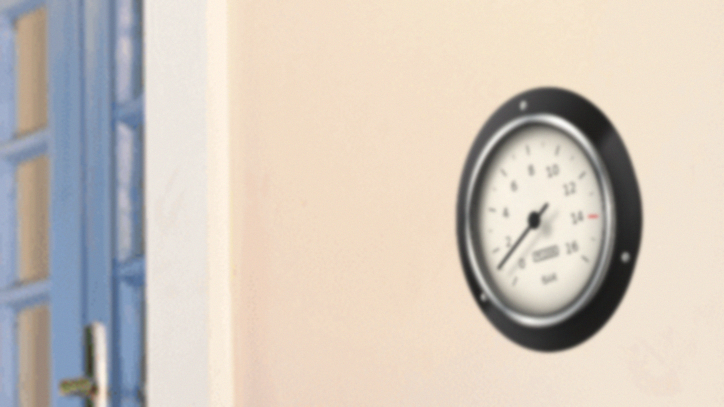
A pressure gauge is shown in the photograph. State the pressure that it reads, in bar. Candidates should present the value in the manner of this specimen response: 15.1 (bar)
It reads 1 (bar)
